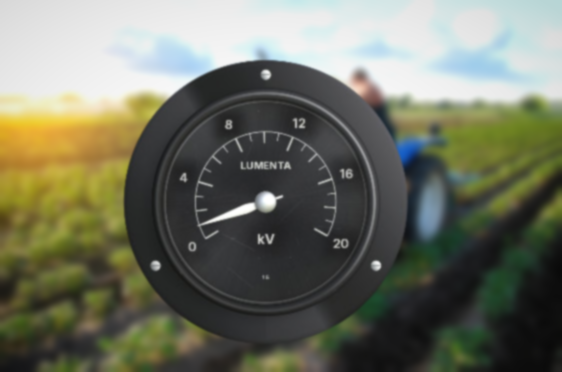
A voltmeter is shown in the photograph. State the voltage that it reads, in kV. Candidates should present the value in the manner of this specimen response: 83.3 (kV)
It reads 1 (kV)
